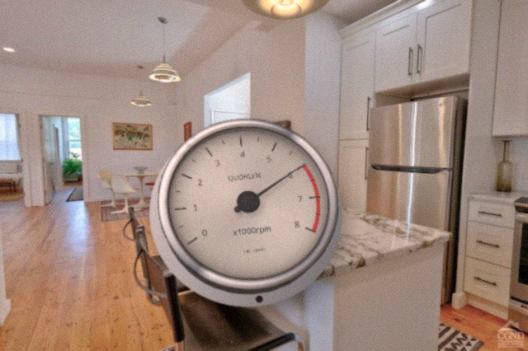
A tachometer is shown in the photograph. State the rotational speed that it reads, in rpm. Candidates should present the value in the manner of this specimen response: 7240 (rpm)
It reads 6000 (rpm)
